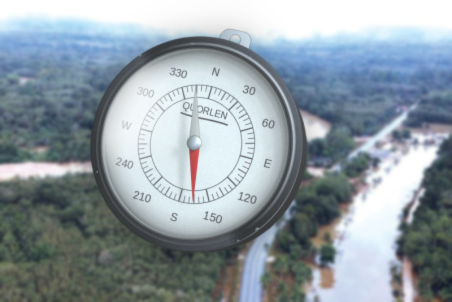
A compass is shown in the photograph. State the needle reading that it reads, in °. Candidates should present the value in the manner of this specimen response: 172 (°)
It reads 165 (°)
